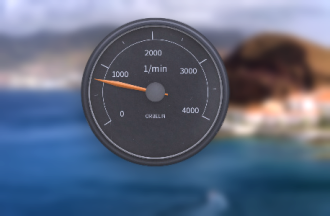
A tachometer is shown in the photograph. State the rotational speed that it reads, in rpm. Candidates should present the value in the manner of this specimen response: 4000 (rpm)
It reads 750 (rpm)
